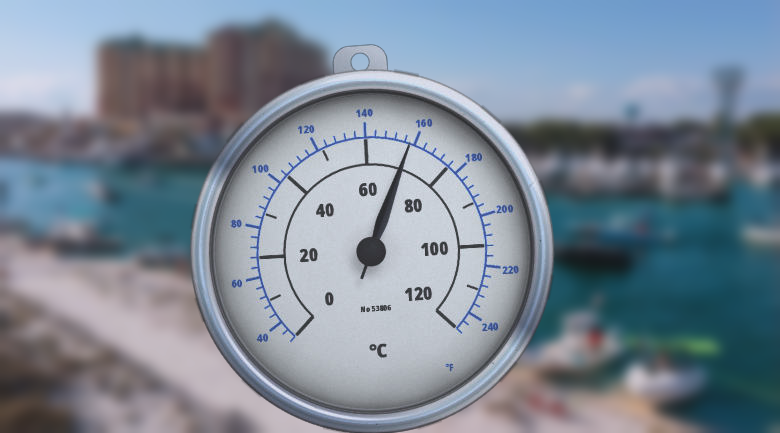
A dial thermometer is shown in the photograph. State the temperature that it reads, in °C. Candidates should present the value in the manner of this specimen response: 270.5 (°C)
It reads 70 (°C)
